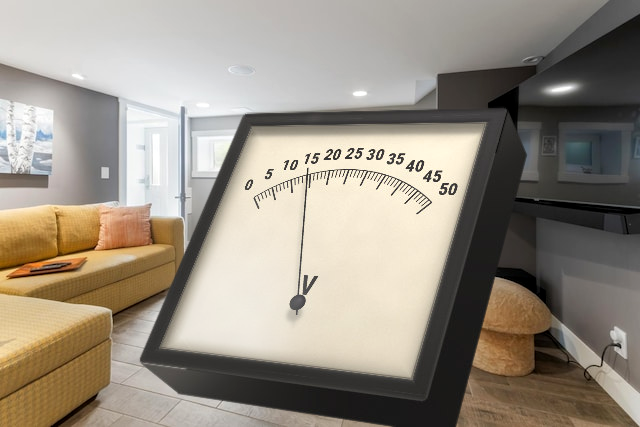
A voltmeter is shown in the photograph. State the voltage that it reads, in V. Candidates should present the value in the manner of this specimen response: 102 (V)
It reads 15 (V)
